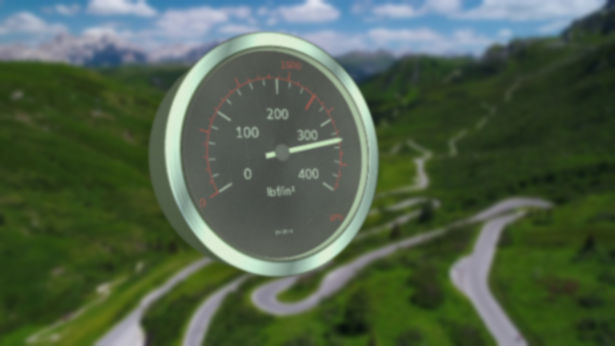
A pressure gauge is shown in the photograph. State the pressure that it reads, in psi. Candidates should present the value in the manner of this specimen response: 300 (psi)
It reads 330 (psi)
